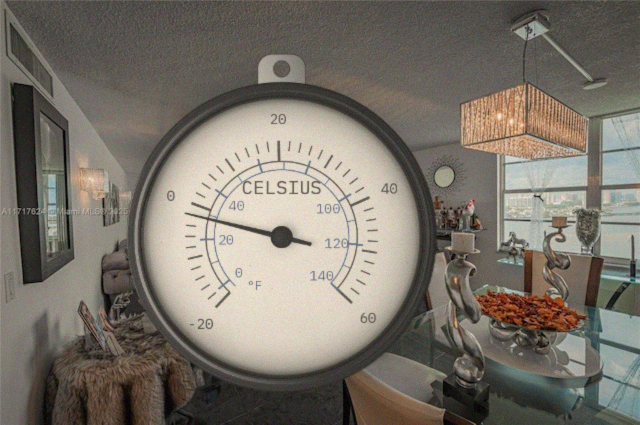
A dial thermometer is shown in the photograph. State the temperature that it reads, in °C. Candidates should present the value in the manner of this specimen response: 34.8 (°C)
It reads -2 (°C)
